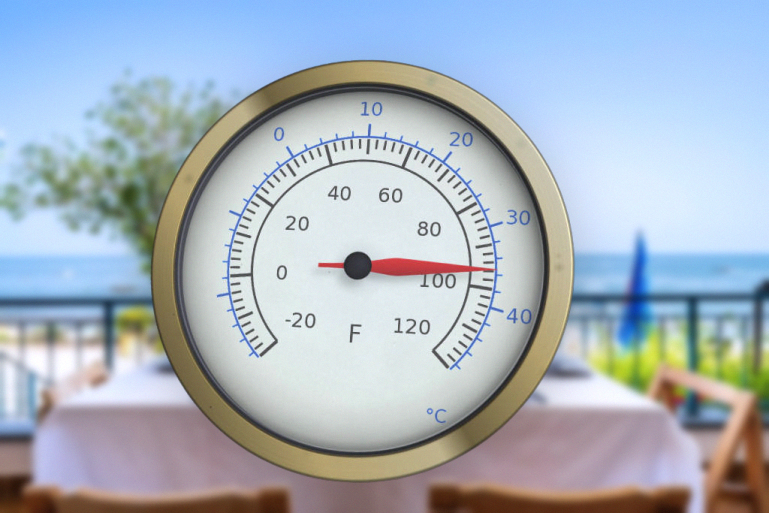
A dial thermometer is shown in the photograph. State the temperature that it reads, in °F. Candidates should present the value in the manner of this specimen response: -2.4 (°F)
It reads 96 (°F)
